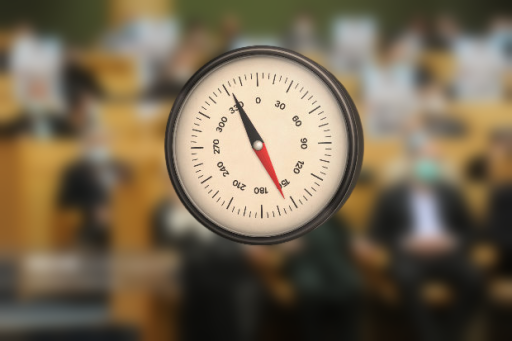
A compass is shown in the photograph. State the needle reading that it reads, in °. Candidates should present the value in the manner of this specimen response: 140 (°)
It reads 155 (°)
